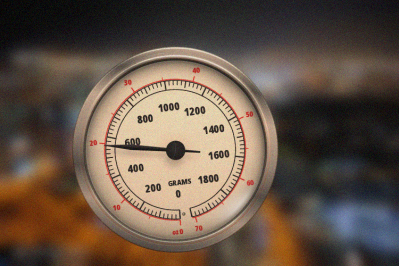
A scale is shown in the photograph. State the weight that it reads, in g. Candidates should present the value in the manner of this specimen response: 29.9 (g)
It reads 560 (g)
